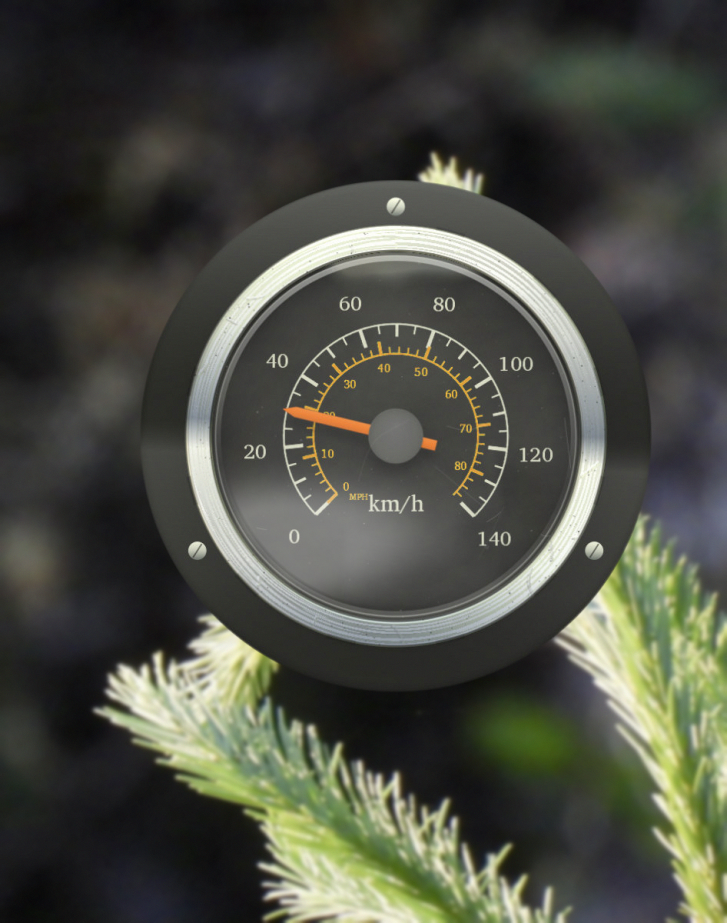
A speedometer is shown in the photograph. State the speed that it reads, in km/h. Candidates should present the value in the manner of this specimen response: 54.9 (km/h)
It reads 30 (km/h)
